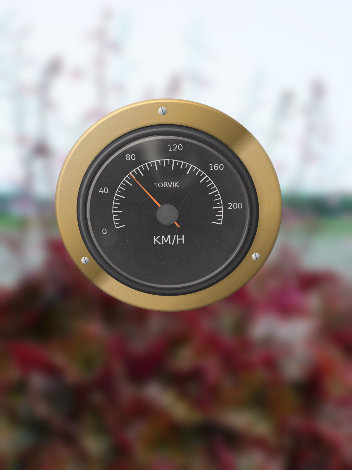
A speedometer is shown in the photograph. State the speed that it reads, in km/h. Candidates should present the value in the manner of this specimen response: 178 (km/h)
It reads 70 (km/h)
